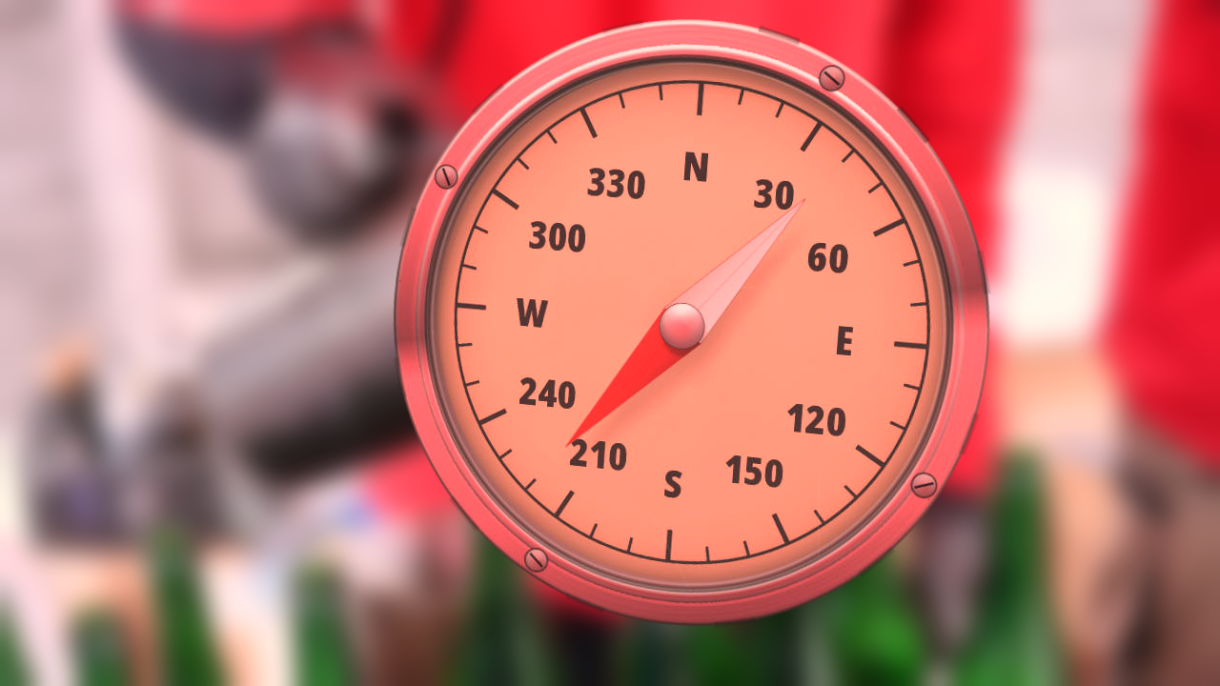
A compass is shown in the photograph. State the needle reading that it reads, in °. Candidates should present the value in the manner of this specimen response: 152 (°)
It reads 220 (°)
